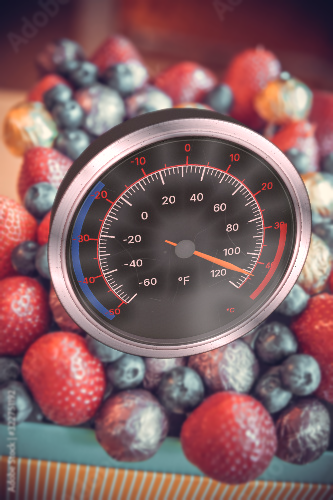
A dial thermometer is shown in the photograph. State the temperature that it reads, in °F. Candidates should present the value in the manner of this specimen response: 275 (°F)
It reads 110 (°F)
